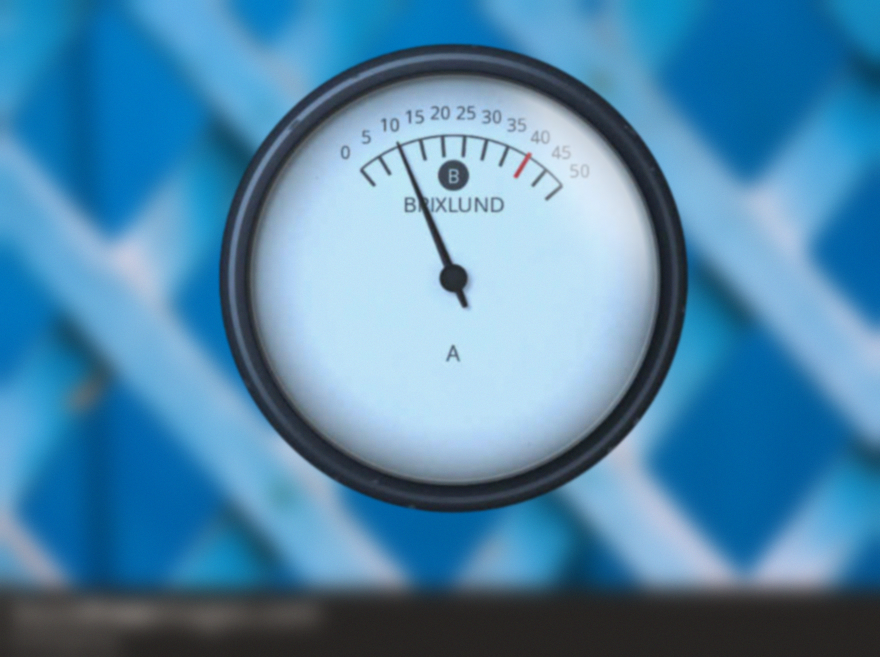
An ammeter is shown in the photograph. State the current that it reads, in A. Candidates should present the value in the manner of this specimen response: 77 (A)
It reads 10 (A)
